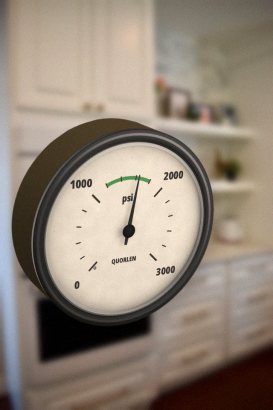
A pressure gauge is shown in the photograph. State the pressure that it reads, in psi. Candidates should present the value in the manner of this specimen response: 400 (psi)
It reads 1600 (psi)
